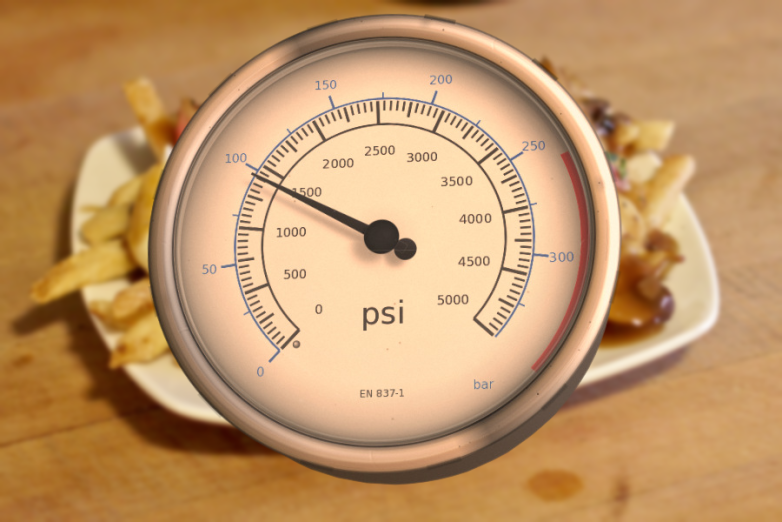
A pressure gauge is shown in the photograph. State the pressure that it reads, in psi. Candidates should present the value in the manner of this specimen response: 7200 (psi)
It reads 1400 (psi)
